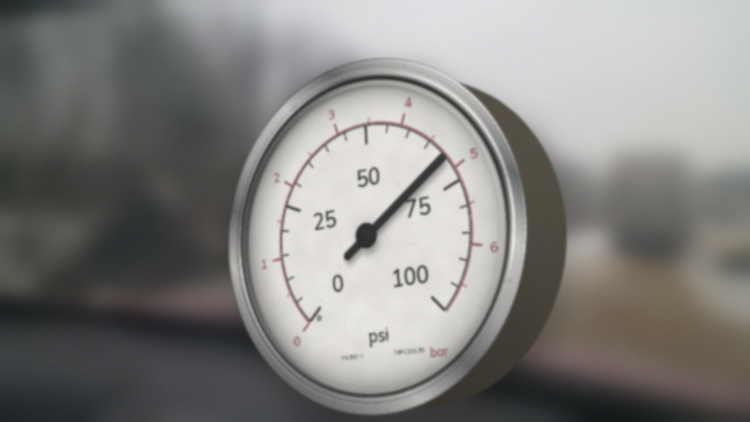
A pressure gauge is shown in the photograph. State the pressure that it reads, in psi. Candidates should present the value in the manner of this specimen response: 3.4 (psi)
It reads 70 (psi)
